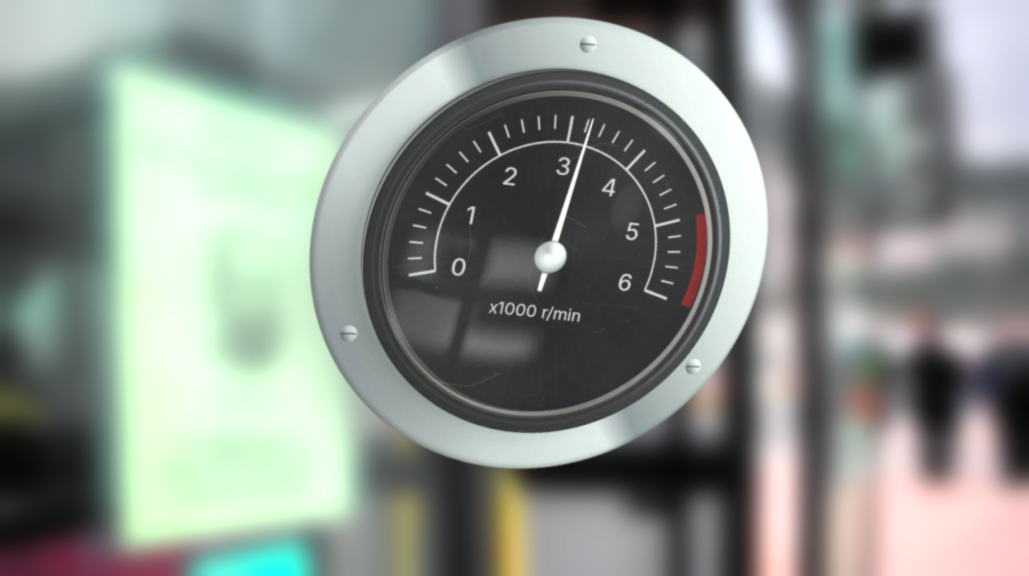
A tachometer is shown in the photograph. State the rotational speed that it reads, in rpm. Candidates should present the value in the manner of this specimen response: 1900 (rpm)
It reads 3200 (rpm)
